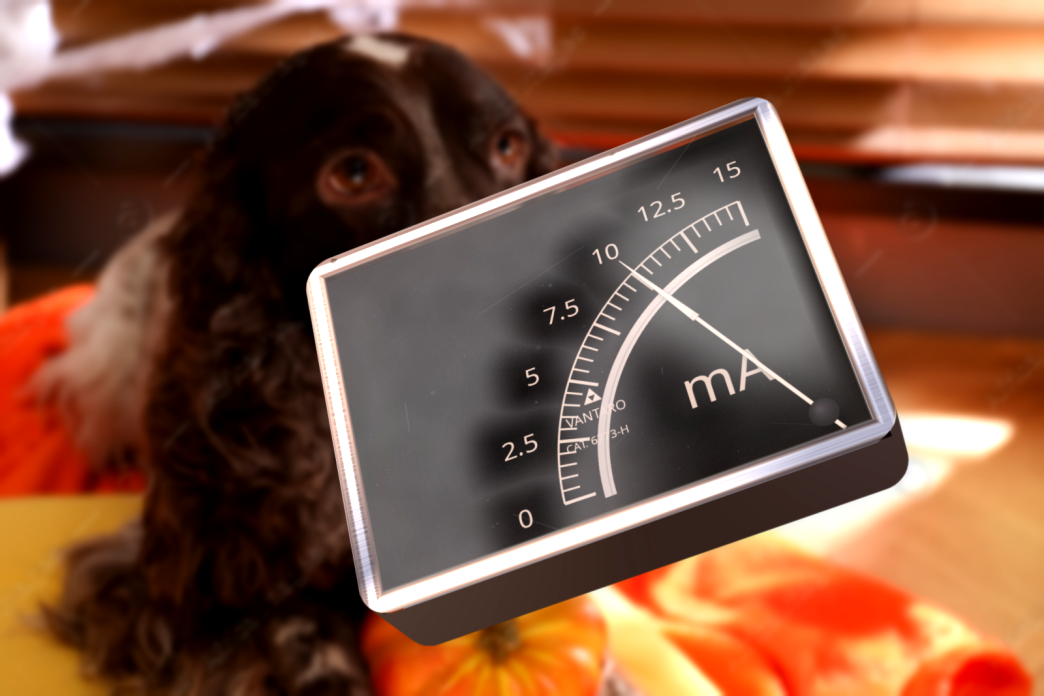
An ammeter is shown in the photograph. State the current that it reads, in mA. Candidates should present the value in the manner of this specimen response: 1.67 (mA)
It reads 10 (mA)
